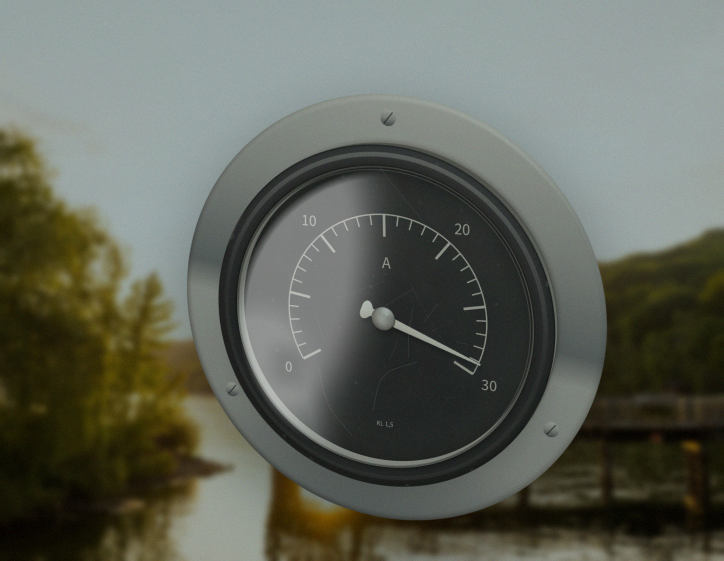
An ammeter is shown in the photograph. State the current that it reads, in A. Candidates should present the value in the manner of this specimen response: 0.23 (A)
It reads 29 (A)
